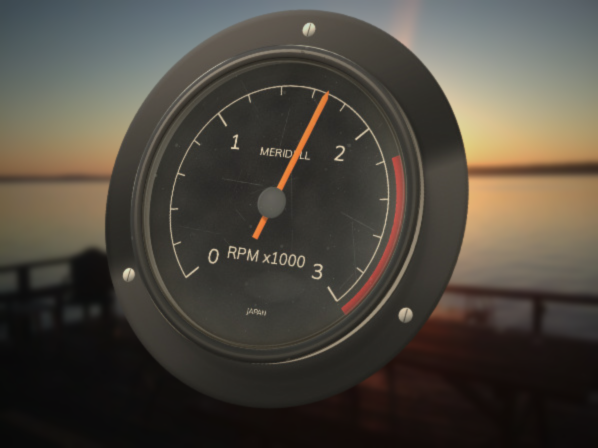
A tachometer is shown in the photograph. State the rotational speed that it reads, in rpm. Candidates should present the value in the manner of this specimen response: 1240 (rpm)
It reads 1700 (rpm)
